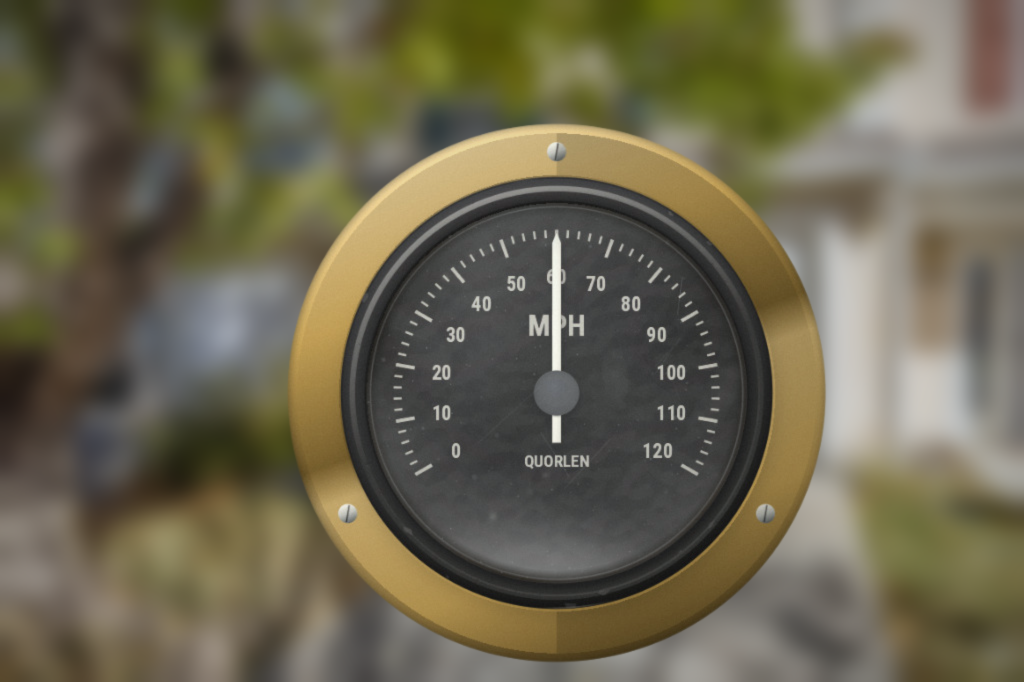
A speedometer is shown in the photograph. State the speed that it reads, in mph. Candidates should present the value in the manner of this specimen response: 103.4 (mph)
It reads 60 (mph)
